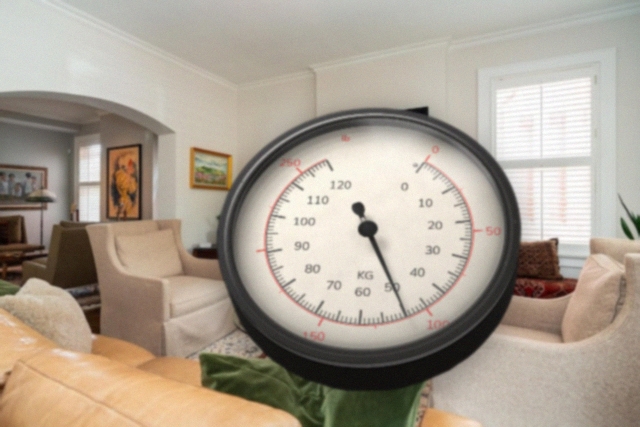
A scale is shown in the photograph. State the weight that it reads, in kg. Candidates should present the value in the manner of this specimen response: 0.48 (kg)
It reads 50 (kg)
